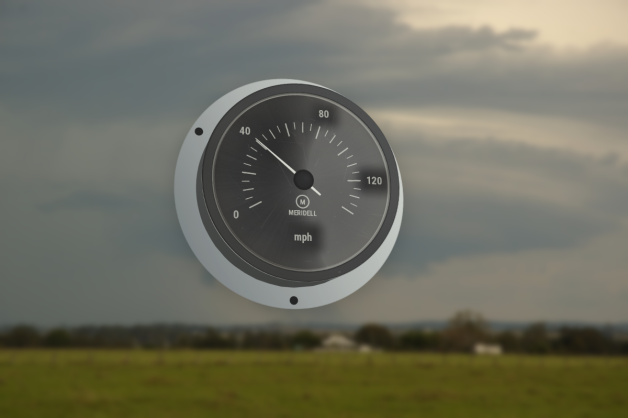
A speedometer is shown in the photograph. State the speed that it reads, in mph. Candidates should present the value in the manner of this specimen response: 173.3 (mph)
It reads 40 (mph)
